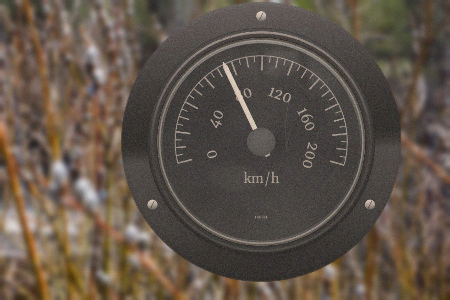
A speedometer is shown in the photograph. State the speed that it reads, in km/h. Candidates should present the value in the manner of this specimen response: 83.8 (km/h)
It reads 75 (km/h)
